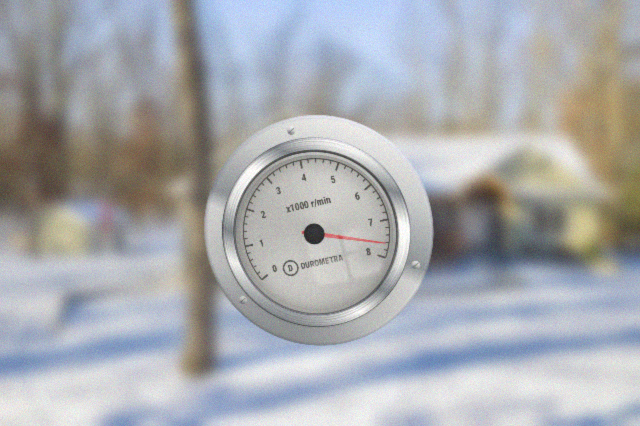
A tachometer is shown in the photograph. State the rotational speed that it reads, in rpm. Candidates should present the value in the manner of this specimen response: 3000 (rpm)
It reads 7600 (rpm)
